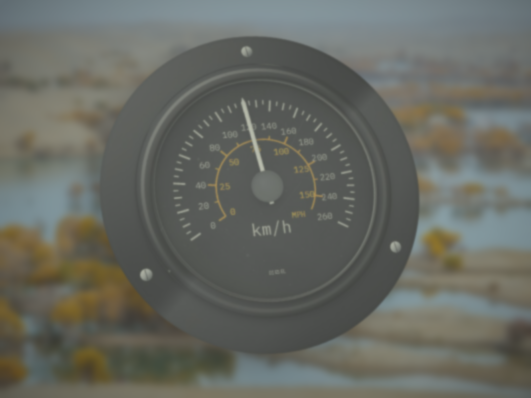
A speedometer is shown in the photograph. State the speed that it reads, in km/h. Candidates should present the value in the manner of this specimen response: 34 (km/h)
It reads 120 (km/h)
